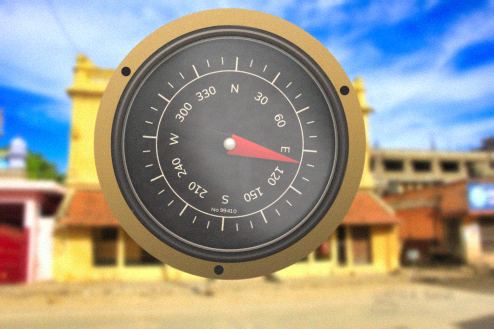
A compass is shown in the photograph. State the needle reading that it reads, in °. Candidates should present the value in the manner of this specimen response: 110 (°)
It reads 100 (°)
